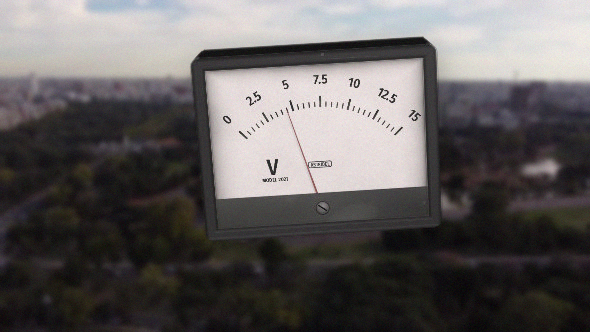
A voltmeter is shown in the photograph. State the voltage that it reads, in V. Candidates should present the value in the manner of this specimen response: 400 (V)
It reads 4.5 (V)
